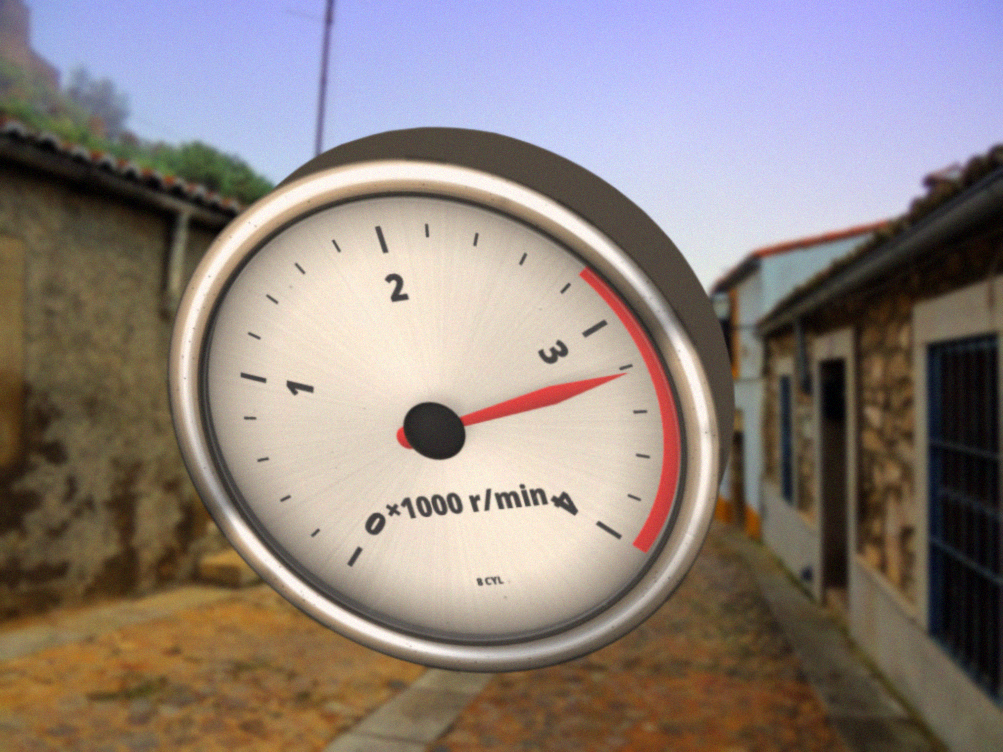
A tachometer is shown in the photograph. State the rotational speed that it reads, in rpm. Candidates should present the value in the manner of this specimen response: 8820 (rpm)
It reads 3200 (rpm)
